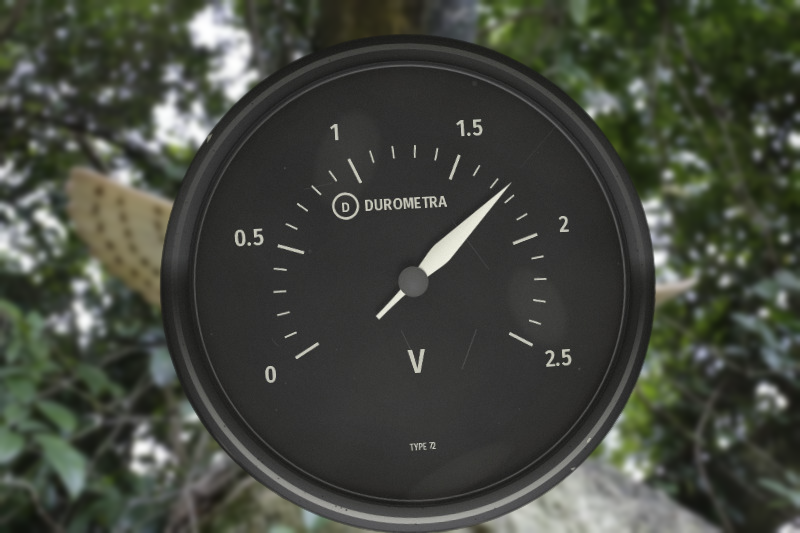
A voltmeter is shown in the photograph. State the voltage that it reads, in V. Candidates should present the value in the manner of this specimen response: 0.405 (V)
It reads 1.75 (V)
